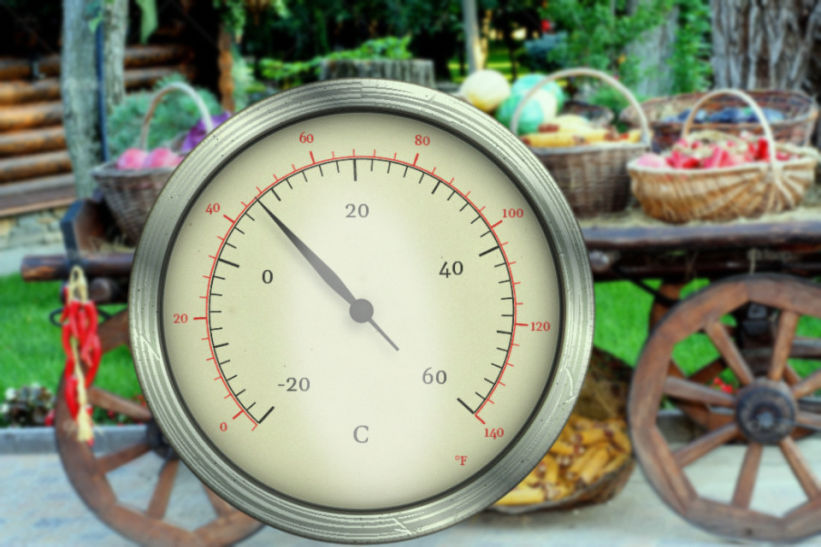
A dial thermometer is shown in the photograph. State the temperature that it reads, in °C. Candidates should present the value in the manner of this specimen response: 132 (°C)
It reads 8 (°C)
